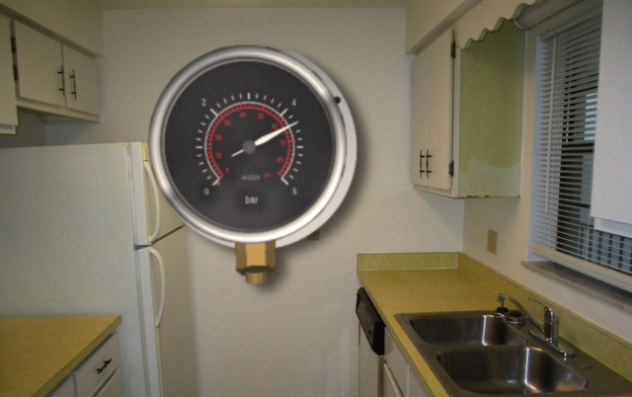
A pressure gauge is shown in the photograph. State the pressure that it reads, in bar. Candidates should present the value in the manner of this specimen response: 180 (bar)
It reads 4.4 (bar)
